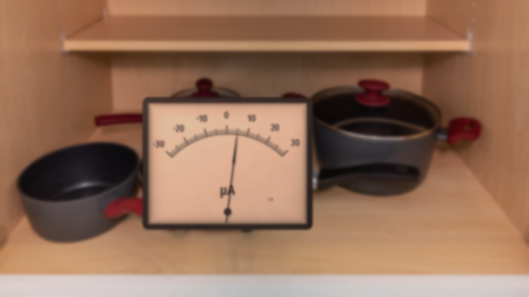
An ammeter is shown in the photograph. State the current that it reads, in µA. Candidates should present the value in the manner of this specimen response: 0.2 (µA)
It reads 5 (µA)
